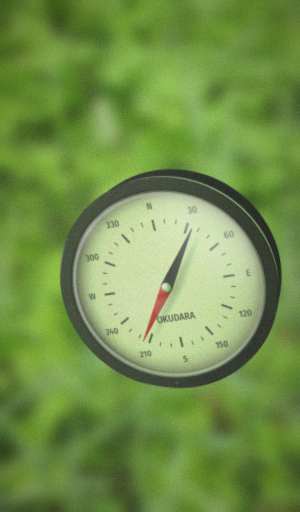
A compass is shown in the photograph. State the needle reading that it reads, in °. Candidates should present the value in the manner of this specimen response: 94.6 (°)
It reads 215 (°)
